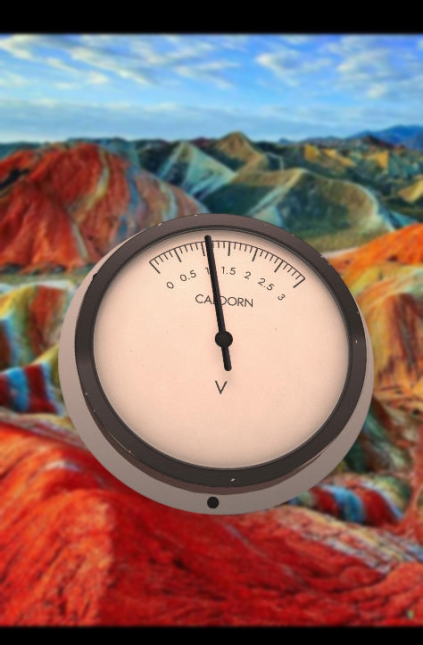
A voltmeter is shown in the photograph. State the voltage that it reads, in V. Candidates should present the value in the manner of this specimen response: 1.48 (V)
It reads 1.1 (V)
